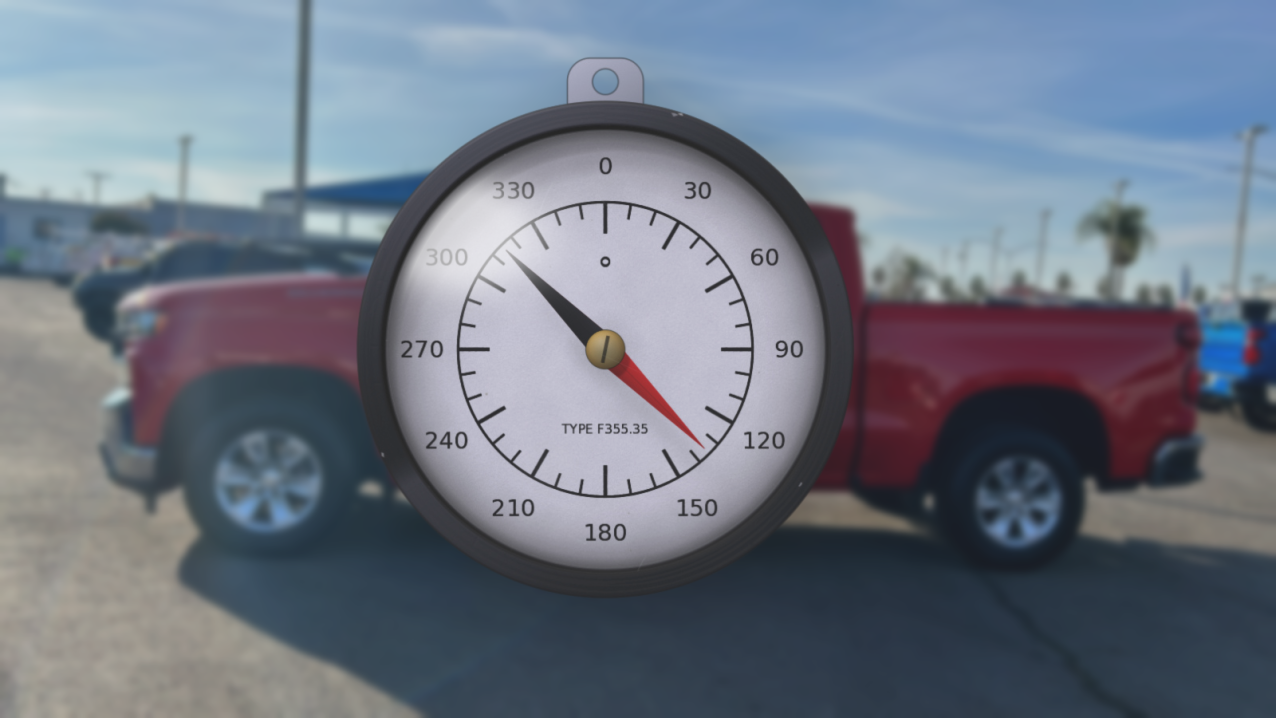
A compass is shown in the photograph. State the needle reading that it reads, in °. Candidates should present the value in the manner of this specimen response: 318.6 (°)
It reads 135 (°)
